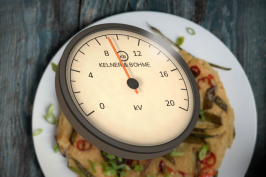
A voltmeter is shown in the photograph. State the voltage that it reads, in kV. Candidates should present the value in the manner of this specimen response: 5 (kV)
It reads 9 (kV)
